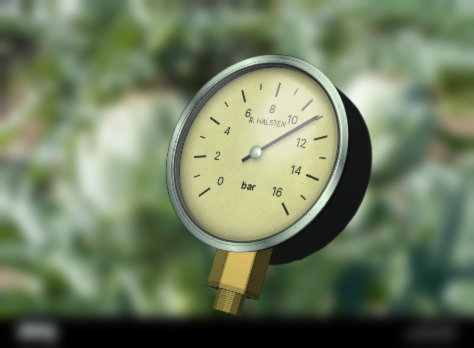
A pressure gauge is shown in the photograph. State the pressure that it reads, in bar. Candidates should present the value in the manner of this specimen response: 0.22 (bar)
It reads 11 (bar)
